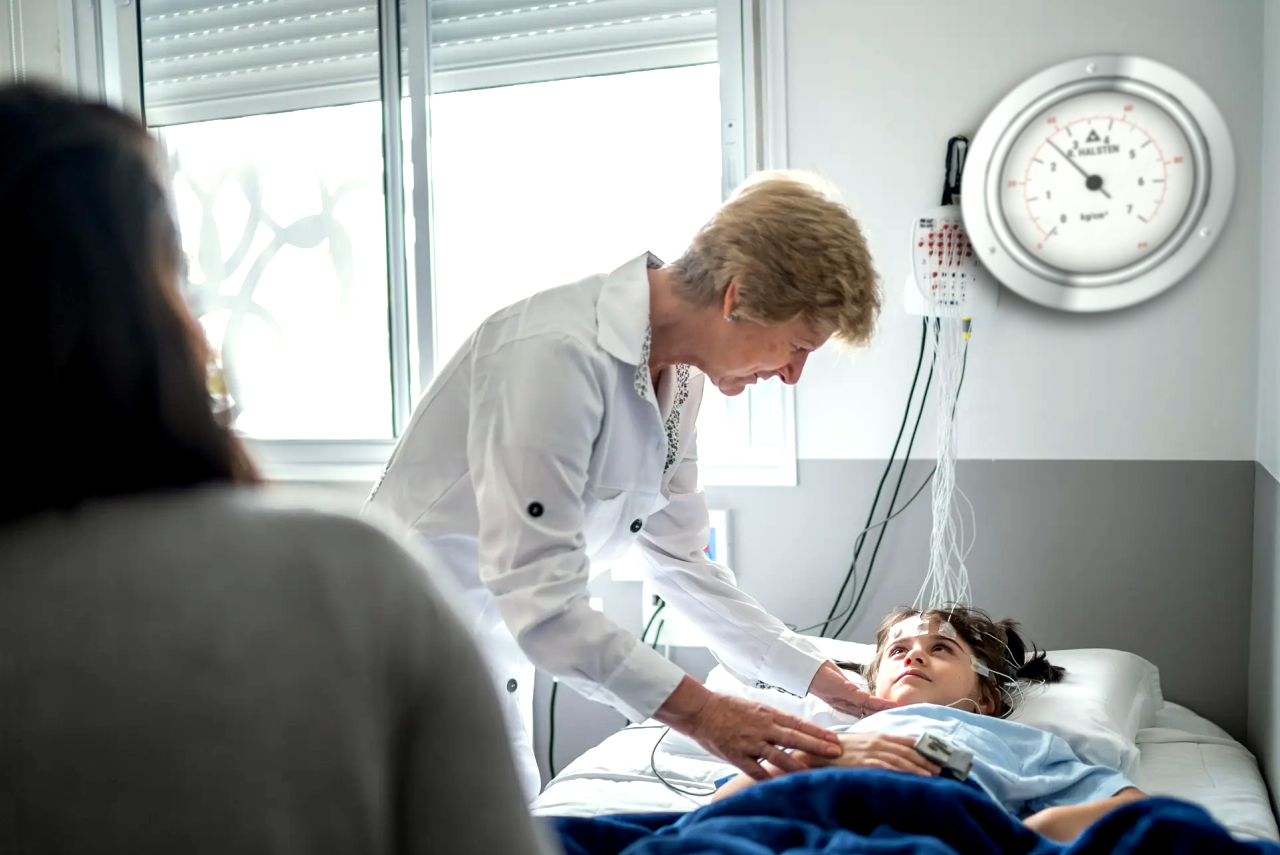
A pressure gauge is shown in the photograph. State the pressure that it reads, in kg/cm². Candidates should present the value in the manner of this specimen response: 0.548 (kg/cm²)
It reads 2.5 (kg/cm²)
